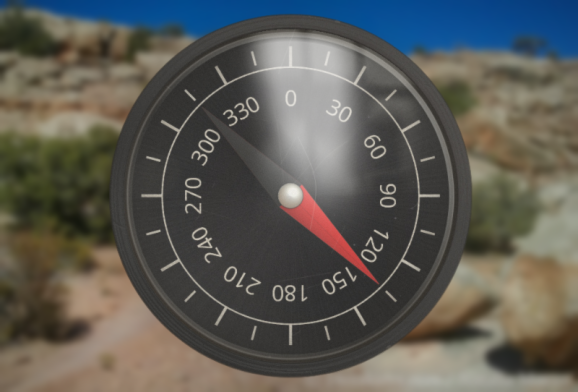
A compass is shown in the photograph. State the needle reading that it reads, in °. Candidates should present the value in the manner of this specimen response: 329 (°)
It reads 135 (°)
